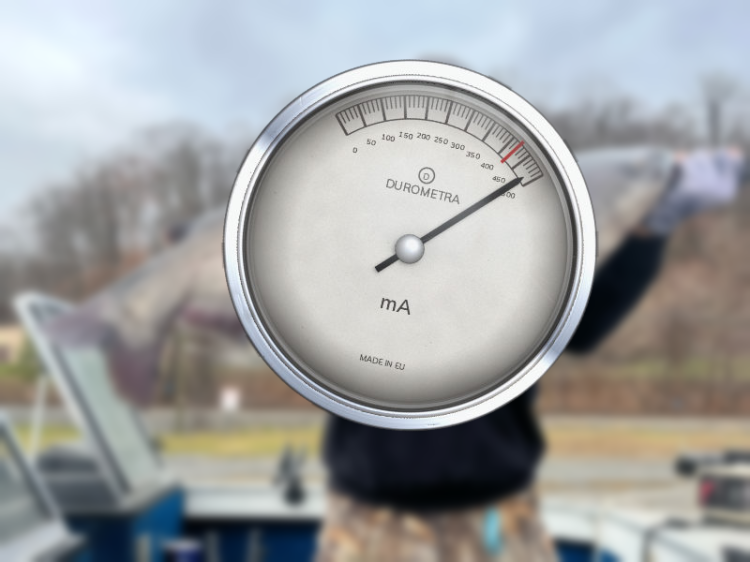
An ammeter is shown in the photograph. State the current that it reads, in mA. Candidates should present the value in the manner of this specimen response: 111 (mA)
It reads 480 (mA)
